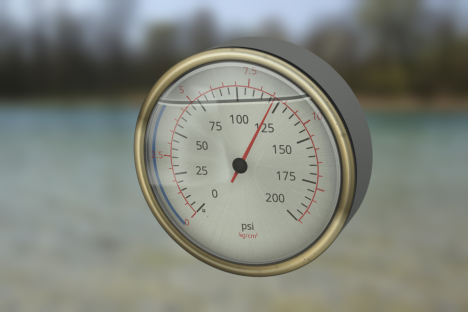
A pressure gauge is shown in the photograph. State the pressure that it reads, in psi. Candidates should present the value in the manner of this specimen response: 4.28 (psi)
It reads 122.5 (psi)
